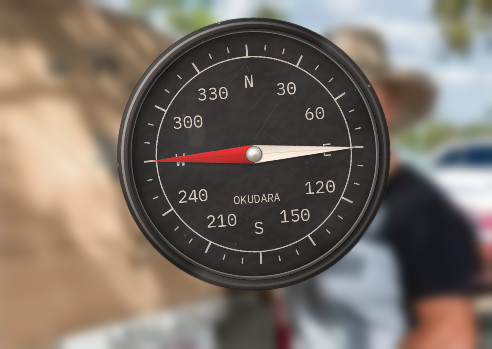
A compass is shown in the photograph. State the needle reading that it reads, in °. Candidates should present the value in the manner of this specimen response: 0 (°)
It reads 270 (°)
